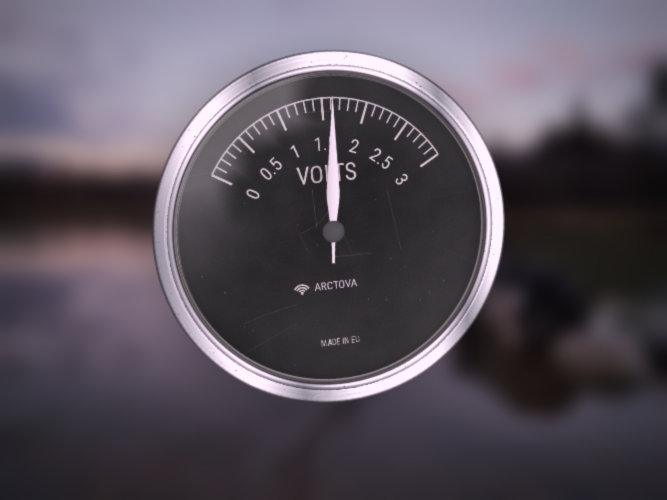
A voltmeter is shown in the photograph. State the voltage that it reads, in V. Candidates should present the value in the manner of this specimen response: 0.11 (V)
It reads 1.6 (V)
